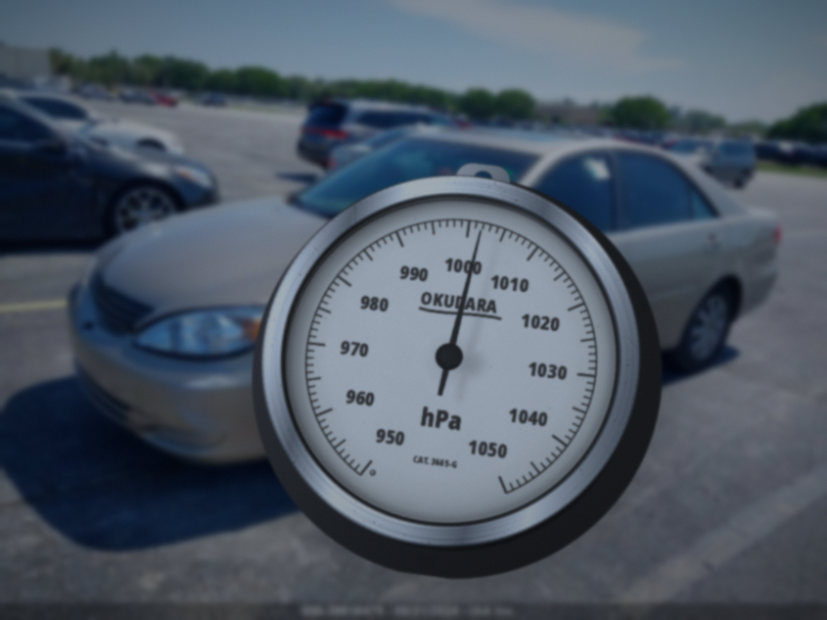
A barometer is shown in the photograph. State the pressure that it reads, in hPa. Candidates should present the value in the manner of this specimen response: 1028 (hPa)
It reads 1002 (hPa)
